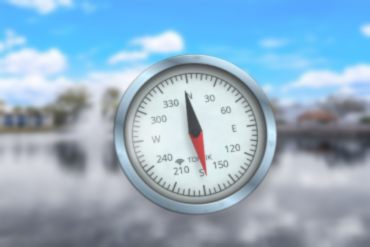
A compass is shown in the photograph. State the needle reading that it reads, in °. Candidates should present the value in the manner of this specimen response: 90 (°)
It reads 175 (°)
